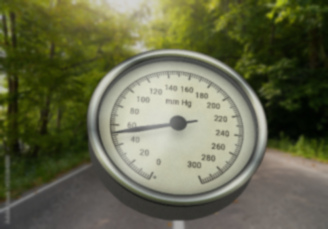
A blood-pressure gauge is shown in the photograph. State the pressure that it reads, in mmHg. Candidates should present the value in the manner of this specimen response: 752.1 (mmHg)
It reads 50 (mmHg)
